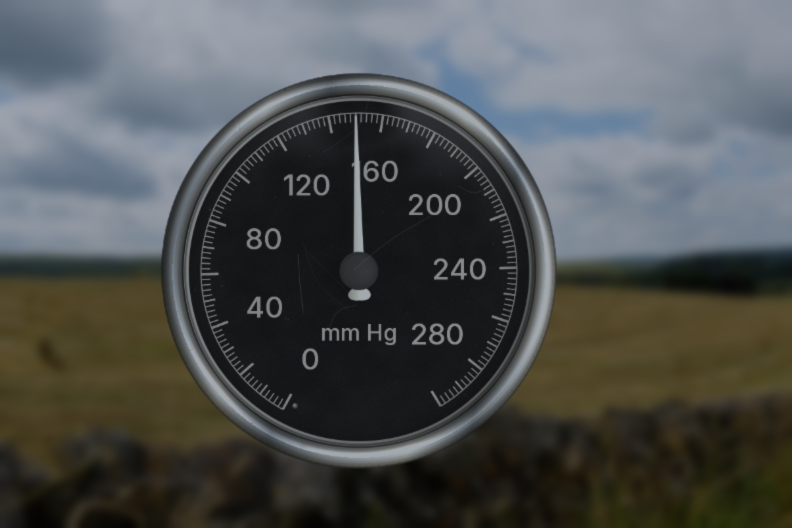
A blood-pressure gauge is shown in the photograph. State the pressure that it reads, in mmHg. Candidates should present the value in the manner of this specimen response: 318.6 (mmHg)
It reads 150 (mmHg)
